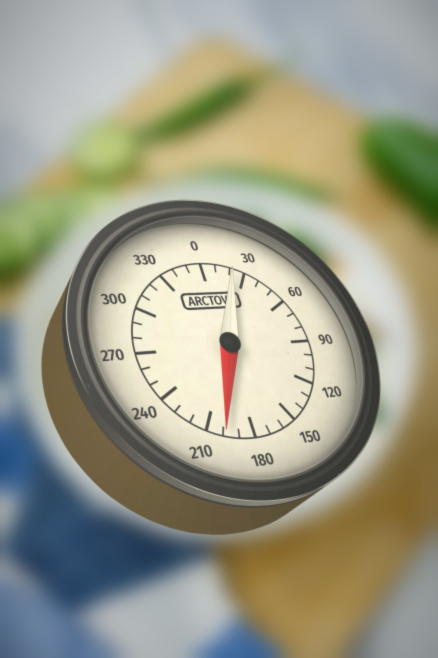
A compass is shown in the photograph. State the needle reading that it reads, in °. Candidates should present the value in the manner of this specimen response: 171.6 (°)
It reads 200 (°)
